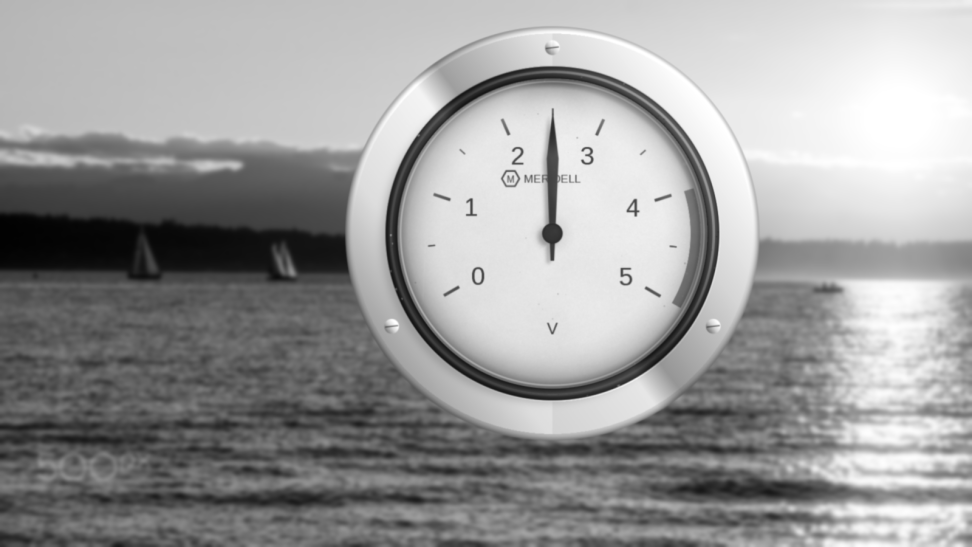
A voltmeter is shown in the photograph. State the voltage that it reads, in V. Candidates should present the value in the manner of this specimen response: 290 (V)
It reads 2.5 (V)
